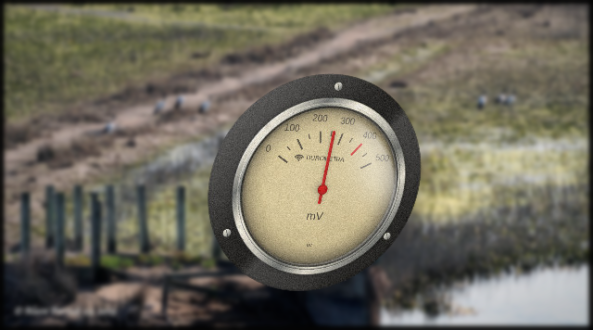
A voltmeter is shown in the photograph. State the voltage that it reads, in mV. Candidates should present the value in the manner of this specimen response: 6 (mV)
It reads 250 (mV)
